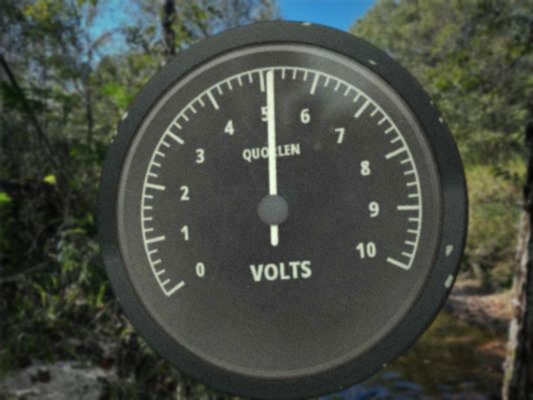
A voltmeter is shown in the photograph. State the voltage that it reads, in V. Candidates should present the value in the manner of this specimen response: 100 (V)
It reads 5.2 (V)
